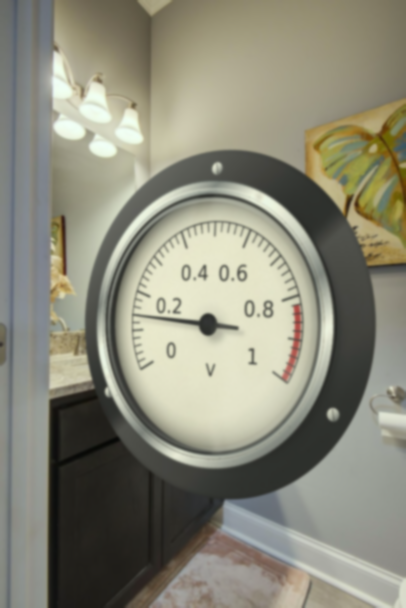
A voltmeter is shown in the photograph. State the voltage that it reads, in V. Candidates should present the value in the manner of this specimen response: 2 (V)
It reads 0.14 (V)
